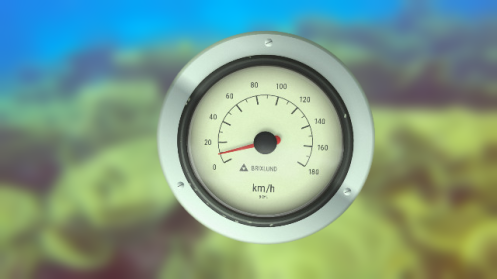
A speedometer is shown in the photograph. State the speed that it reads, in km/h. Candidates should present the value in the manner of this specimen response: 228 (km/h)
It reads 10 (km/h)
